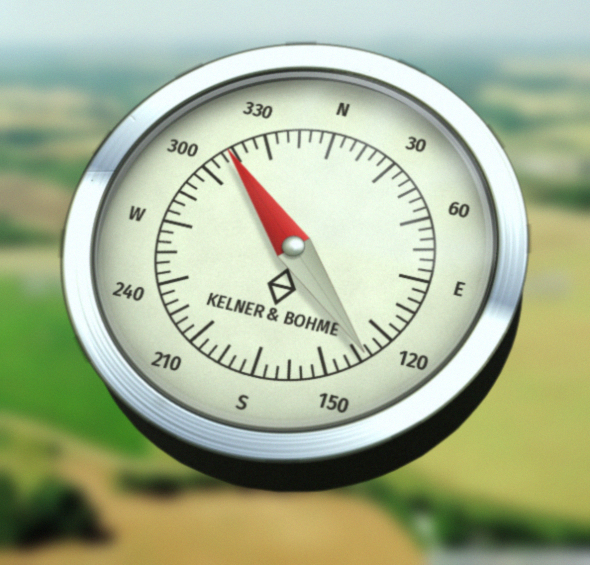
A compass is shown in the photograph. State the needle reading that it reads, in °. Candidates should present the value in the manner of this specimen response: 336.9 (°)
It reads 312.5 (°)
